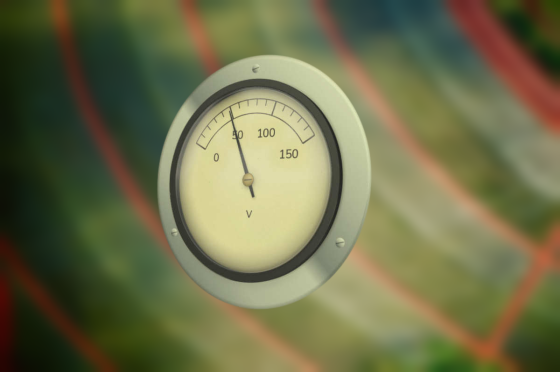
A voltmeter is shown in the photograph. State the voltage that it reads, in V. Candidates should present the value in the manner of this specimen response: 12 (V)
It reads 50 (V)
